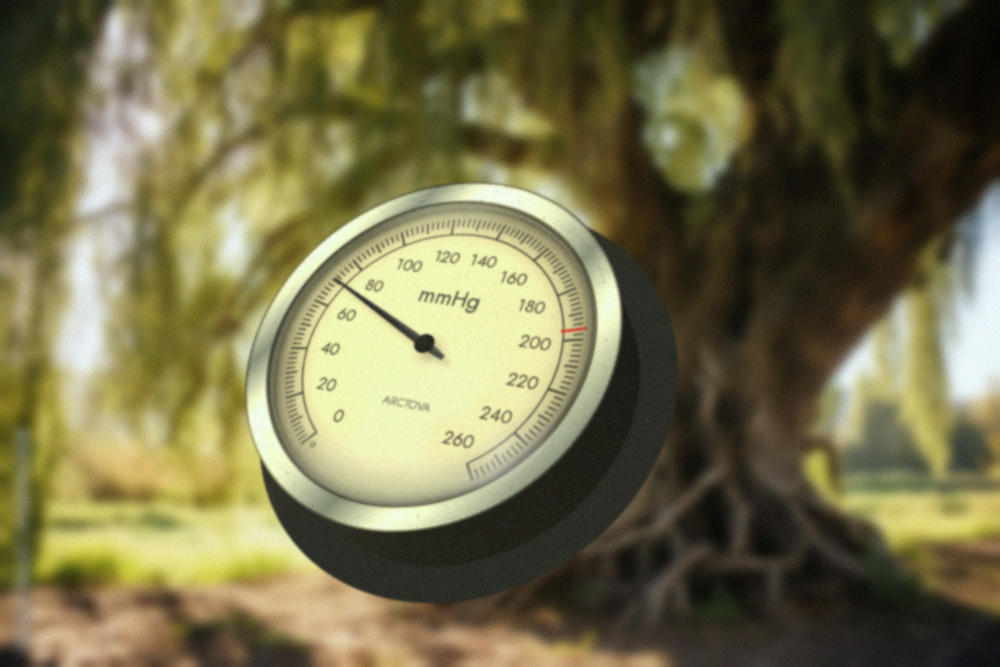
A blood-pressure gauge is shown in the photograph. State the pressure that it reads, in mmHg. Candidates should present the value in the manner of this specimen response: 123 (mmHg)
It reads 70 (mmHg)
